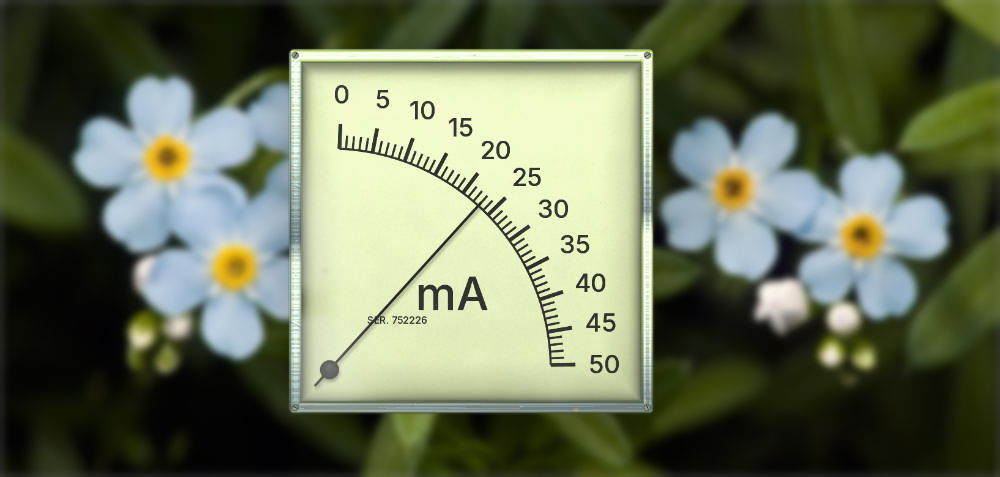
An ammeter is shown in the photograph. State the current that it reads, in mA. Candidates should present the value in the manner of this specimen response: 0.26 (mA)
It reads 23 (mA)
